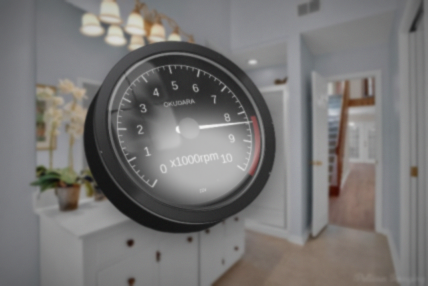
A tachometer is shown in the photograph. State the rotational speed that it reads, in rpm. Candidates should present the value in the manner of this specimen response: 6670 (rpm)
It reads 8400 (rpm)
